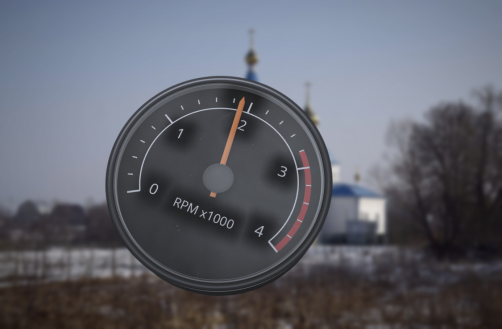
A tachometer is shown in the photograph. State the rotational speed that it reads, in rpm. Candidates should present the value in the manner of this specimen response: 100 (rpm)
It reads 1900 (rpm)
